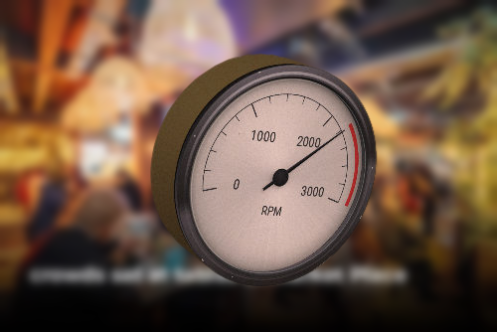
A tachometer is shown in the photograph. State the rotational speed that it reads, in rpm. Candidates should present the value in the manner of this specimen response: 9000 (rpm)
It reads 2200 (rpm)
